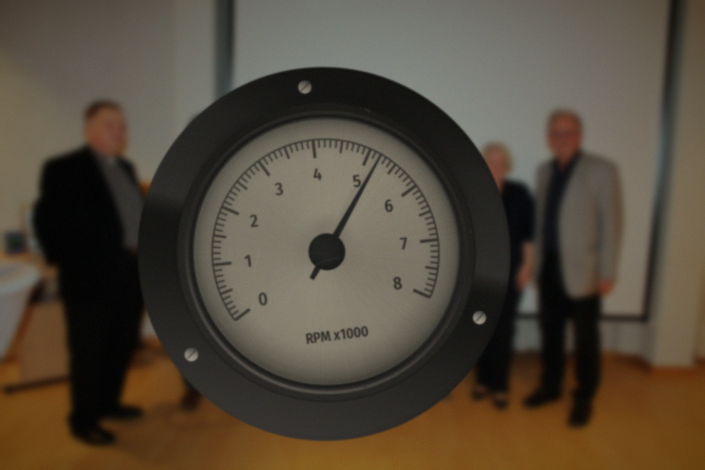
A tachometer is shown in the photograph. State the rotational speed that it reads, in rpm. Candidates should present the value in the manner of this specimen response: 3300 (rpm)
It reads 5200 (rpm)
